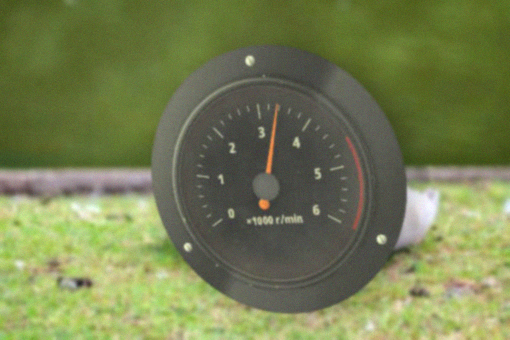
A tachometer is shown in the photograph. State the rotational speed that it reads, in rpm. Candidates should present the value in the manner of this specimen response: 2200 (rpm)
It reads 3400 (rpm)
